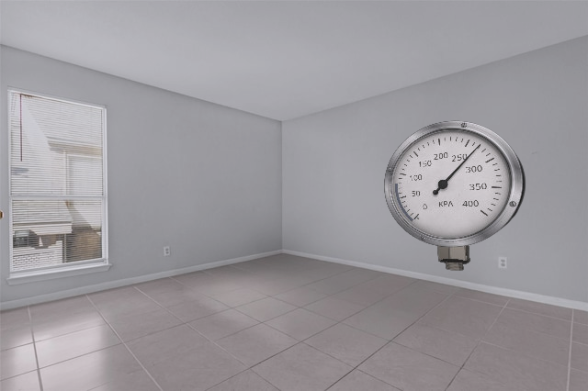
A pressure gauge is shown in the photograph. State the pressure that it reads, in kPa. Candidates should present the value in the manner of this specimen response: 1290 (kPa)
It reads 270 (kPa)
